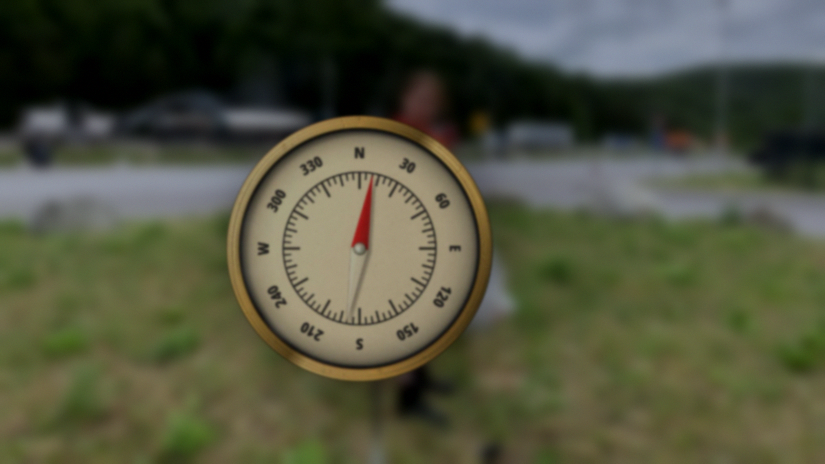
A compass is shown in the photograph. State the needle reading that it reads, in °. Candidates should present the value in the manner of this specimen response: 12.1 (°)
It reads 10 (°)
